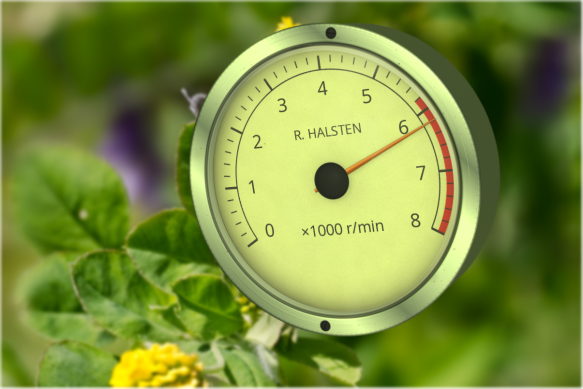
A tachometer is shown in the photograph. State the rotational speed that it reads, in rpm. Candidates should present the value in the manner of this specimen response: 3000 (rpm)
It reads 6200 (rpm)
